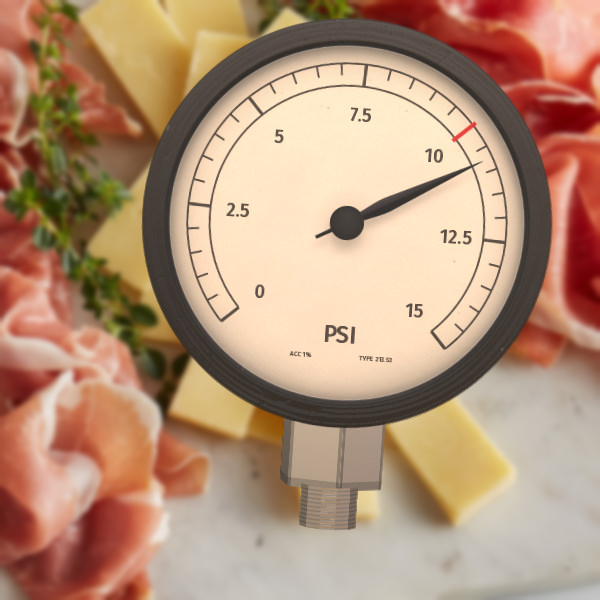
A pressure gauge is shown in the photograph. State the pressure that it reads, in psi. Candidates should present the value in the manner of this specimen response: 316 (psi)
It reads 10.75 (psi)
